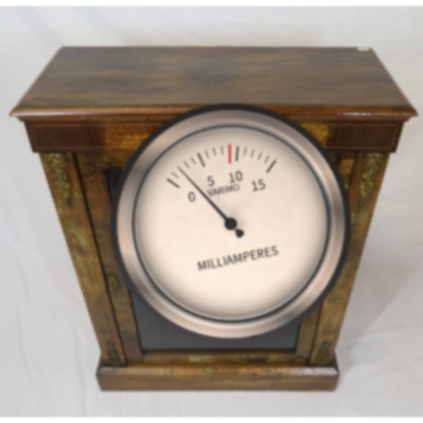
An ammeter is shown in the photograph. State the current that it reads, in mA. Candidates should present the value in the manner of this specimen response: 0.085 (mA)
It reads 2 (mA)
